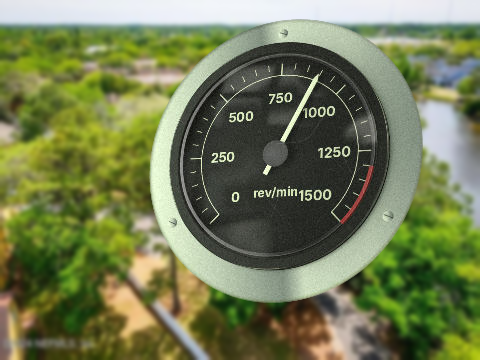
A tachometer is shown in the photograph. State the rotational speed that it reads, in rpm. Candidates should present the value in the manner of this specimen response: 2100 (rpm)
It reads 900 (rpm)
